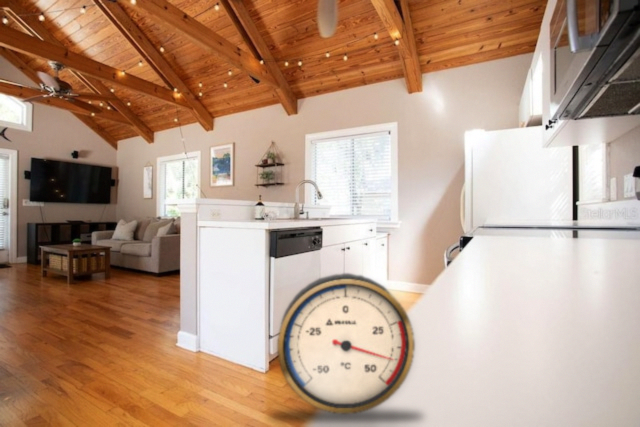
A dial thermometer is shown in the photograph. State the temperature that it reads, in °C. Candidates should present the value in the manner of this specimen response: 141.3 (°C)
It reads 40 (°C)
